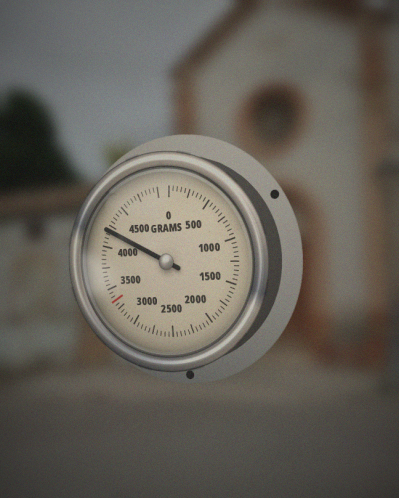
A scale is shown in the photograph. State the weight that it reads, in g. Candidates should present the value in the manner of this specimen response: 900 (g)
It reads 4200 (g)
